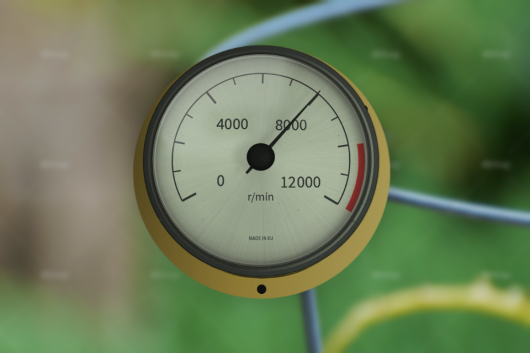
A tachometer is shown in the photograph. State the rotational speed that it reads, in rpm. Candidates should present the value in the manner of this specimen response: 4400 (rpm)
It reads 8000 (rpm)
